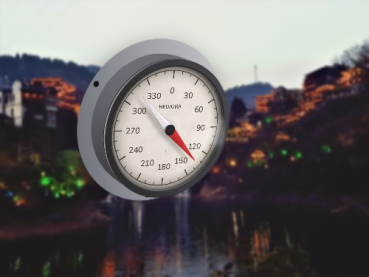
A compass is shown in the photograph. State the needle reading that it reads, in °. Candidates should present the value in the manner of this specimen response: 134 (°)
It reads 135 (°)
